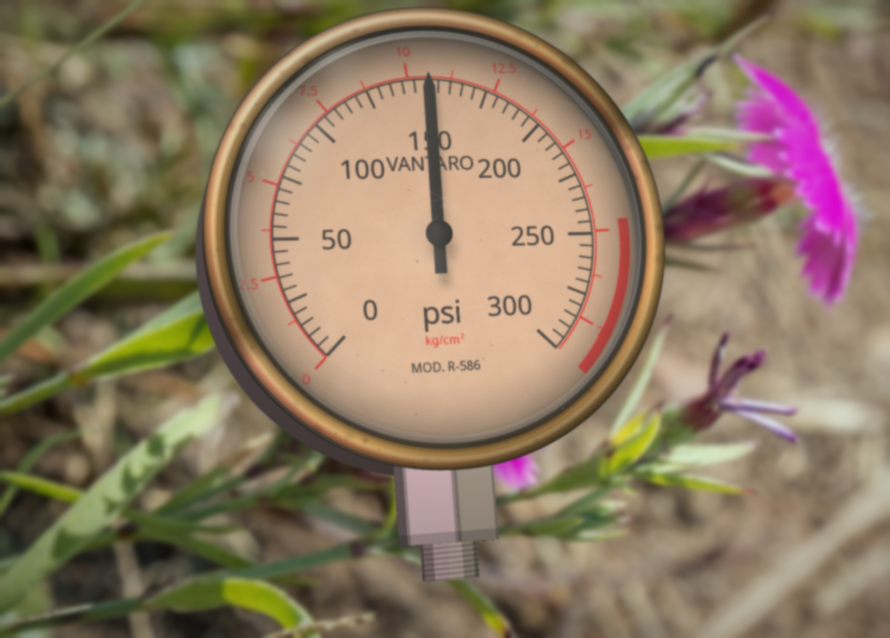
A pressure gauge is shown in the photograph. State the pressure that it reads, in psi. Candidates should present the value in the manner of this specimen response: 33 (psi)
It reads 150 (psi)
